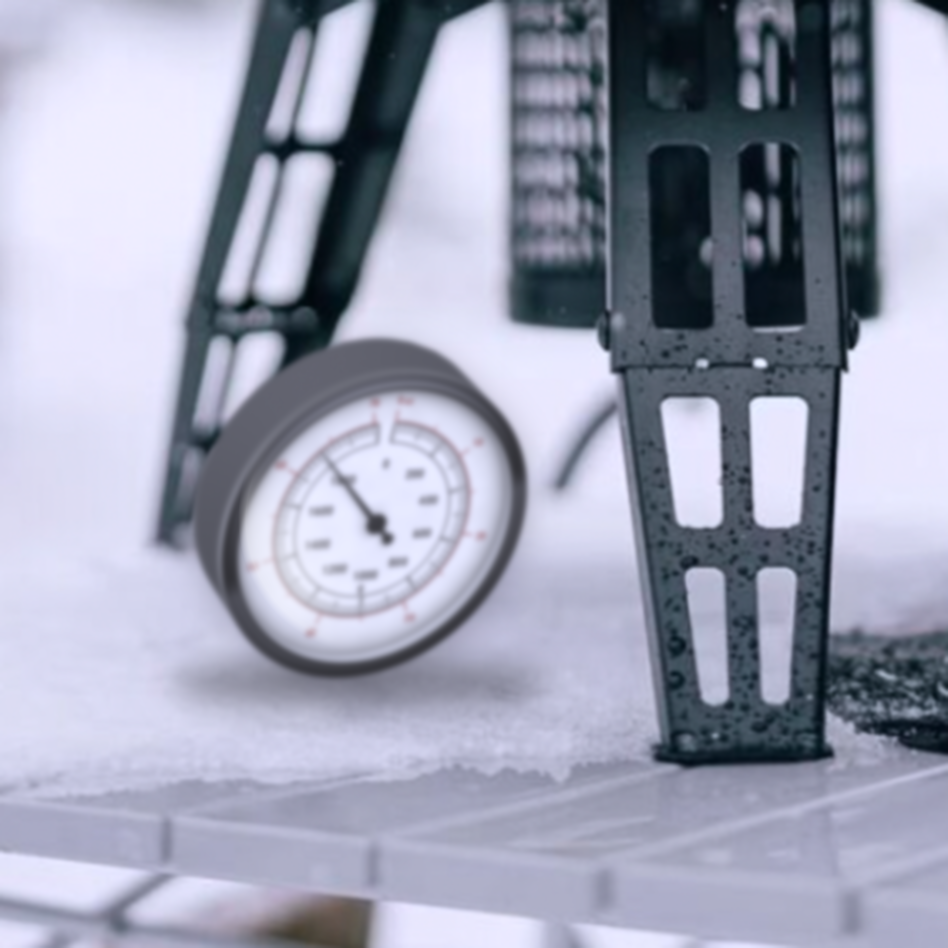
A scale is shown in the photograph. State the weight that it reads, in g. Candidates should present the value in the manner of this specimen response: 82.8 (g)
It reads 1800 (g)
